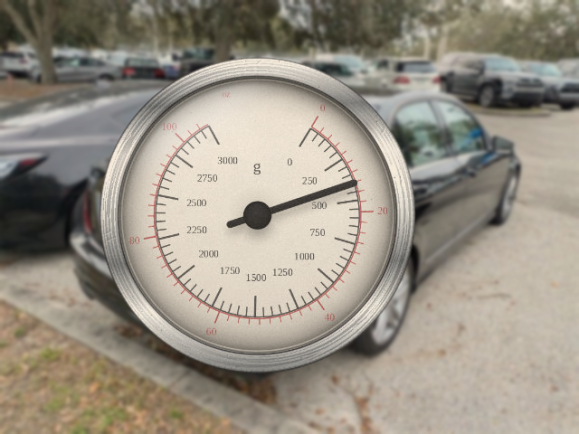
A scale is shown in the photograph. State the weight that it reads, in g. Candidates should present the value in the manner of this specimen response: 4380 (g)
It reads 400 (g)
